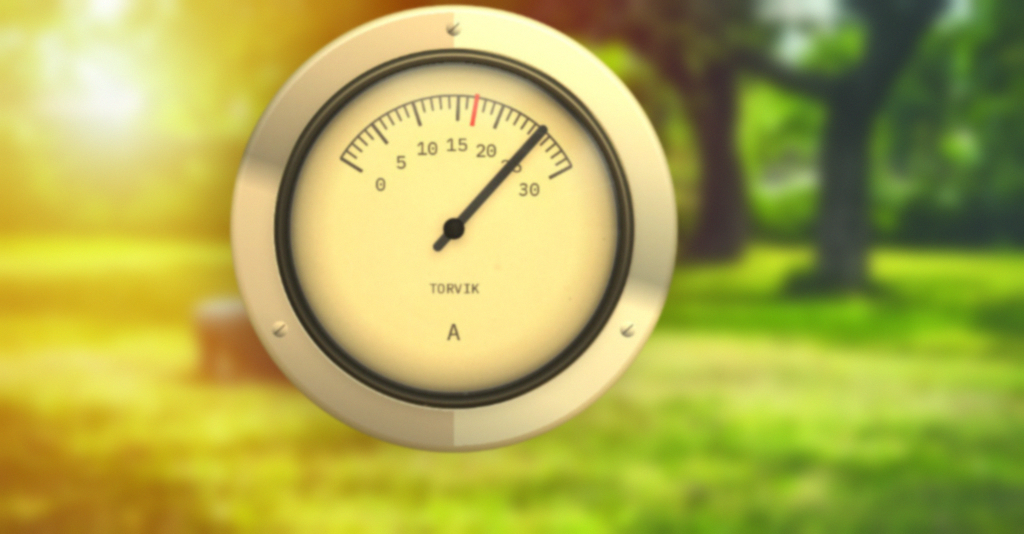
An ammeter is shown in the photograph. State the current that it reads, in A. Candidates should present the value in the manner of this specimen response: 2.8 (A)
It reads 25 (A)
